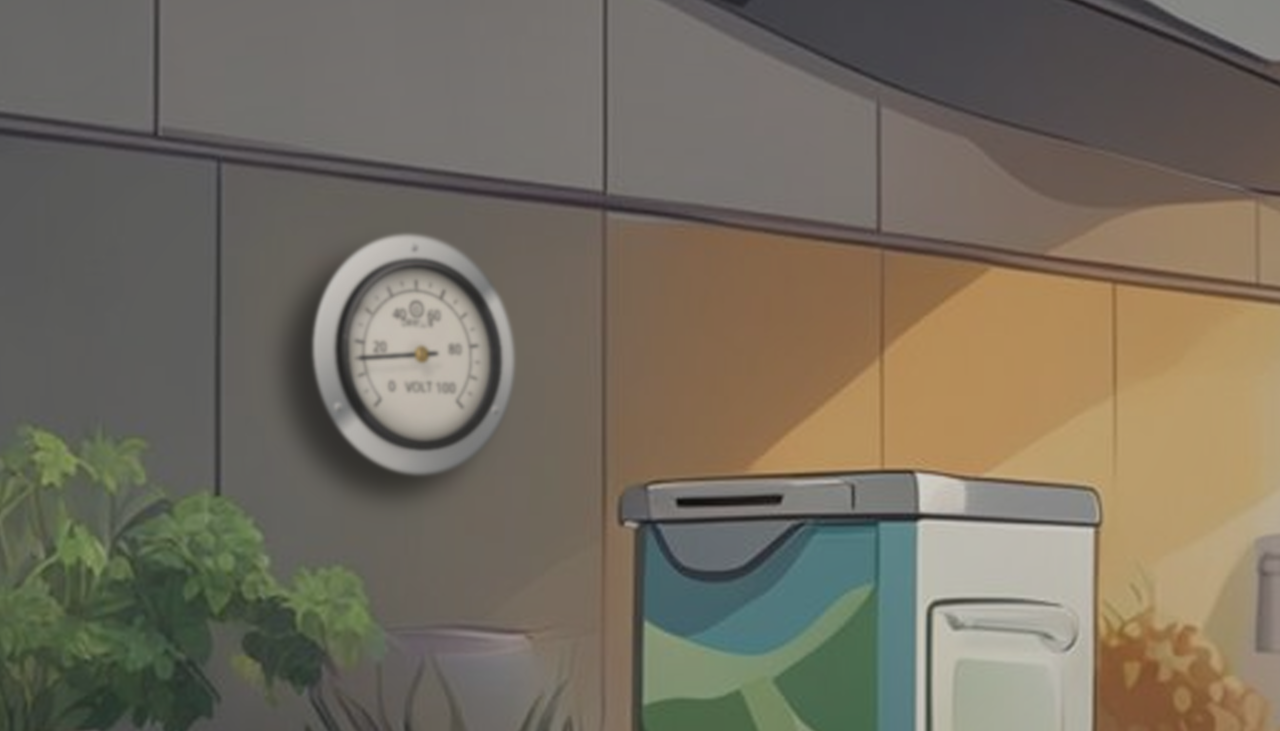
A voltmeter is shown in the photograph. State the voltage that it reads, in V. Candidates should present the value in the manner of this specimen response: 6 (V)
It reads 15 (V)
